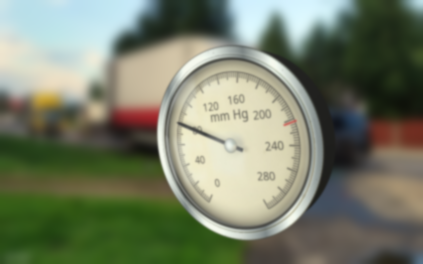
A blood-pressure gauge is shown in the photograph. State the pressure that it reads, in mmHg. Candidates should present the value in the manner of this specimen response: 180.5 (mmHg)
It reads 80 (mmHg)
